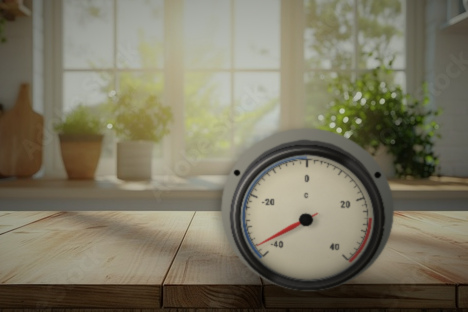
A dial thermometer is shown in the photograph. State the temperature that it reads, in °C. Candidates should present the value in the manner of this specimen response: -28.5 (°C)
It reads -36 (°C)
